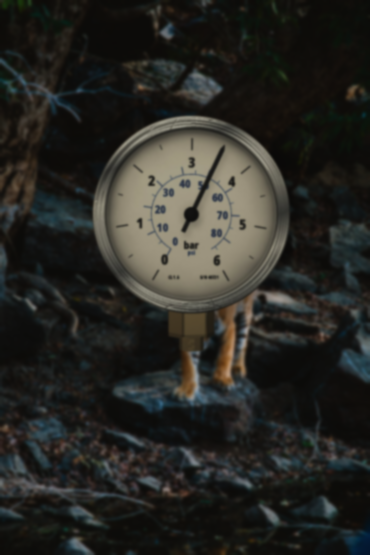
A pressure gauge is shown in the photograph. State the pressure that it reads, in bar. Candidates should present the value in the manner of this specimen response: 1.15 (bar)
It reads 3.5 (bar)
